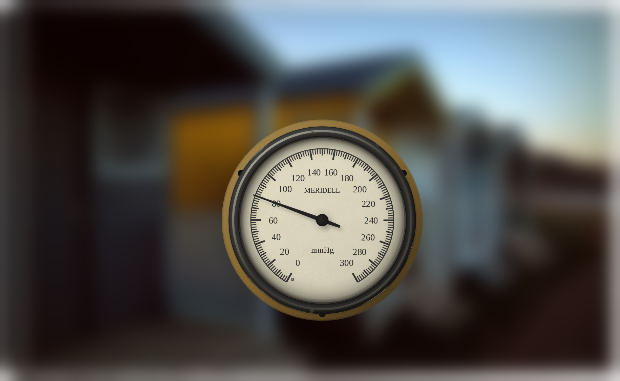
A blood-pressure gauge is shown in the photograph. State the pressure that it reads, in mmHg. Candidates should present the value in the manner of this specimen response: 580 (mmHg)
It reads 80 (mmHg)
